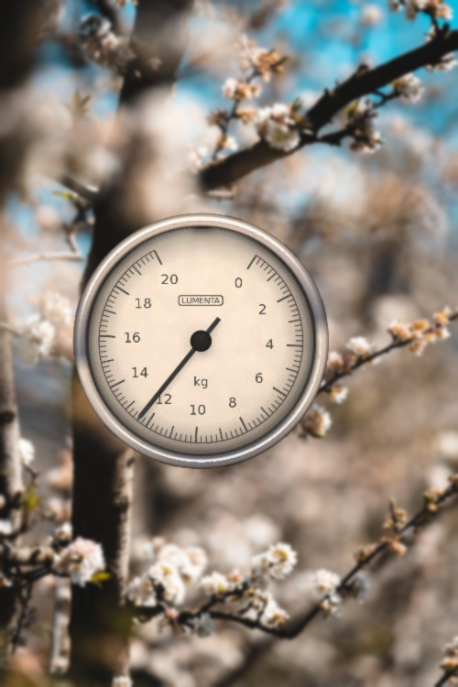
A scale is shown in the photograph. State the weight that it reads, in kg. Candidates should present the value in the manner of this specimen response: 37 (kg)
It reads 12.4 (kg)
